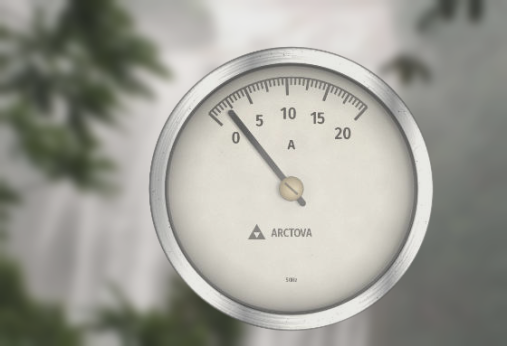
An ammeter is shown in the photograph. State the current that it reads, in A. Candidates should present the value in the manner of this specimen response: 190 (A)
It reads 2 (A)
